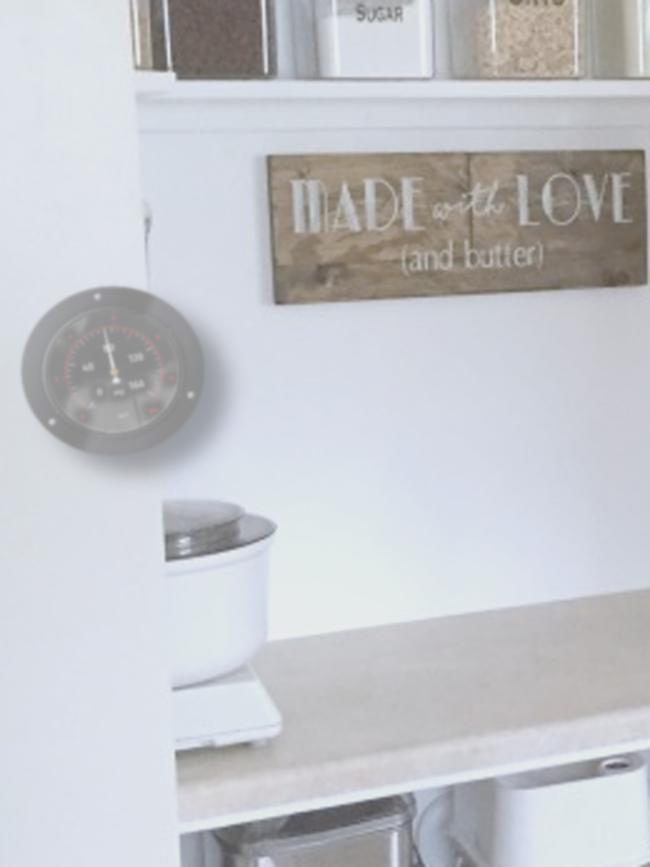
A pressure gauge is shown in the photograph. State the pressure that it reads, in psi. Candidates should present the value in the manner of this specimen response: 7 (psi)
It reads 80 (psi)
